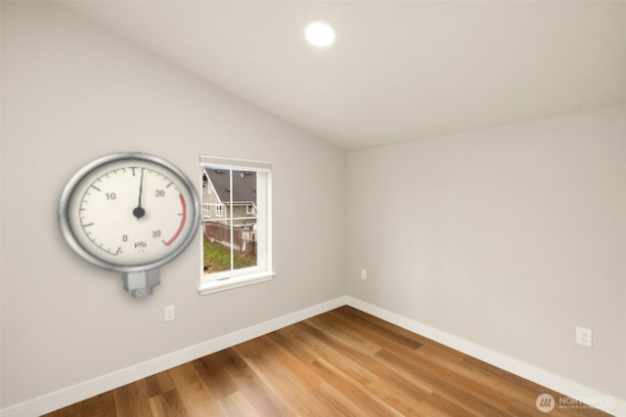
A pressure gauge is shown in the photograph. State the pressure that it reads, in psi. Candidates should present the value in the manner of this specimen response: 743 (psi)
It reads 16 (psi)
